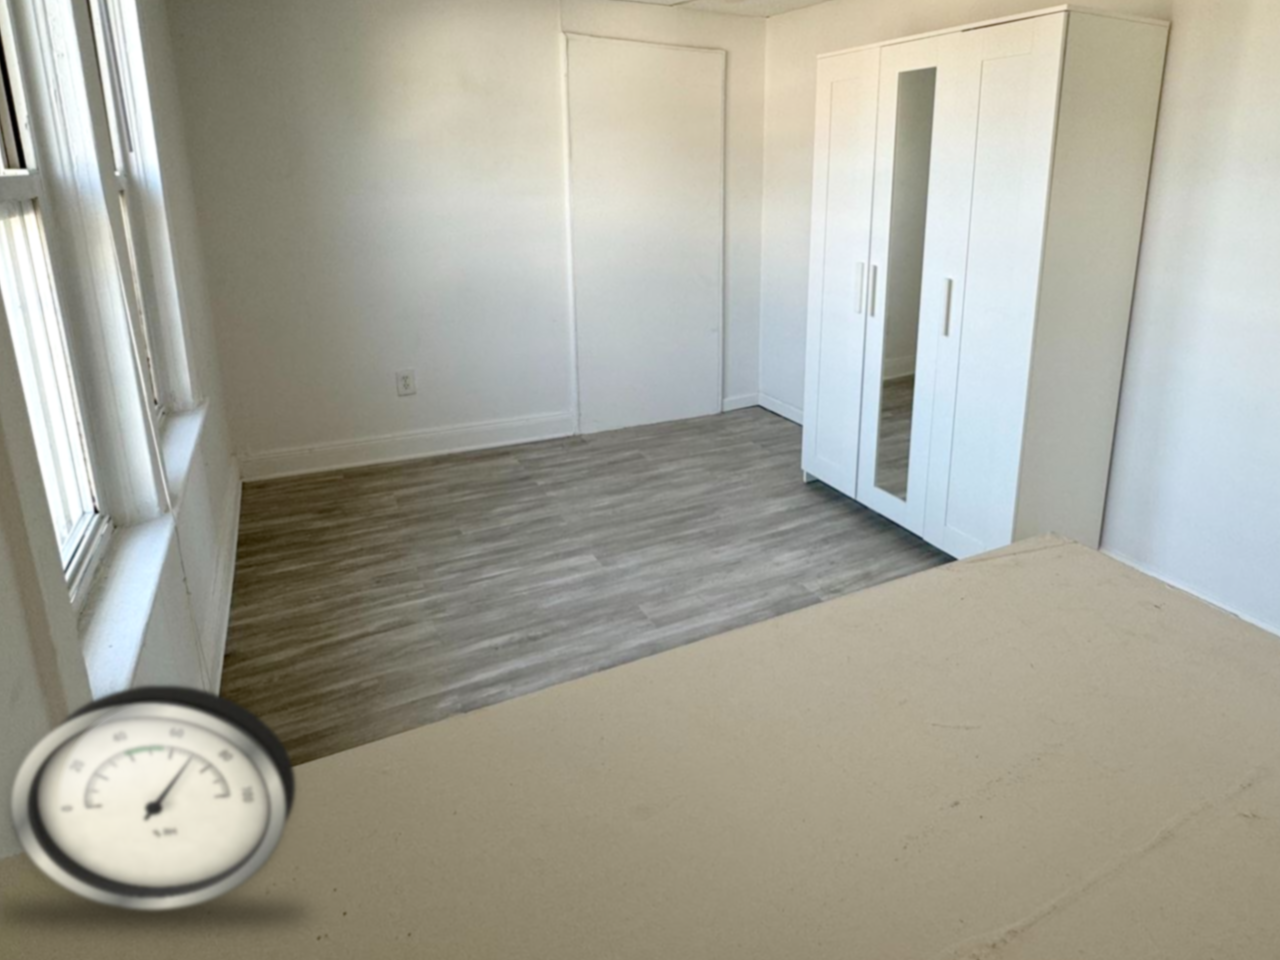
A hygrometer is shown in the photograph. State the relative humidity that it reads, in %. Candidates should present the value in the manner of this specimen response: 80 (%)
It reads 70 (%)
